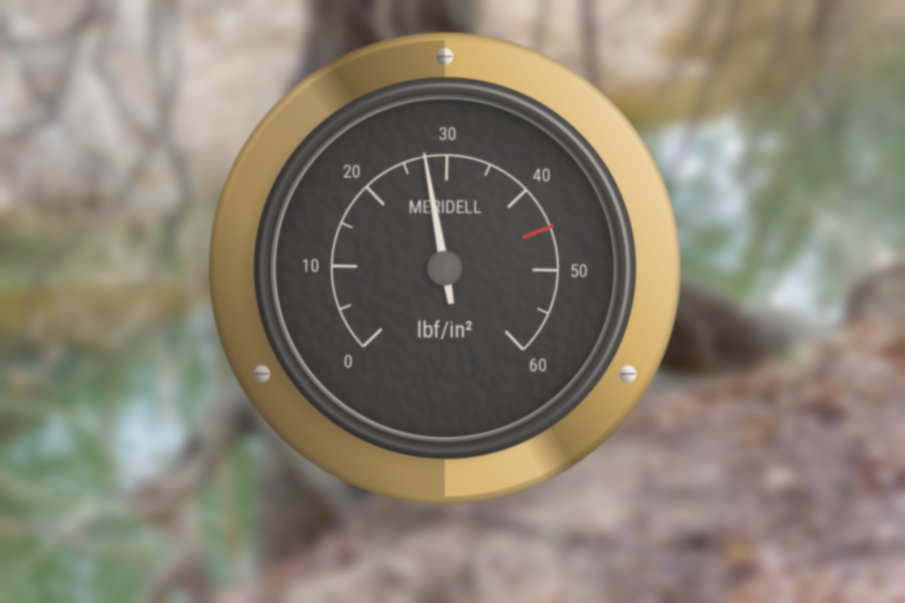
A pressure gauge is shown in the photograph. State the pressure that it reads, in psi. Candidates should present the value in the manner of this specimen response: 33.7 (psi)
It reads 27.5 (psi)
